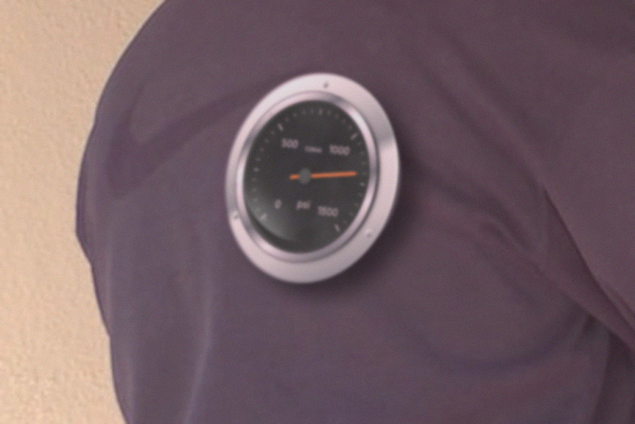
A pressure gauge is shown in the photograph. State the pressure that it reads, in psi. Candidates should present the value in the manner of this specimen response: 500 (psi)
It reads 1200 (psi)
